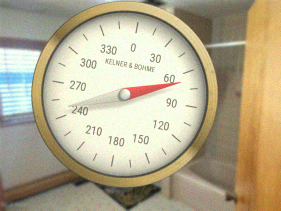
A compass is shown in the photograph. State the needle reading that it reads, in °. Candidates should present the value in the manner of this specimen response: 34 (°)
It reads 67.5 (°)
